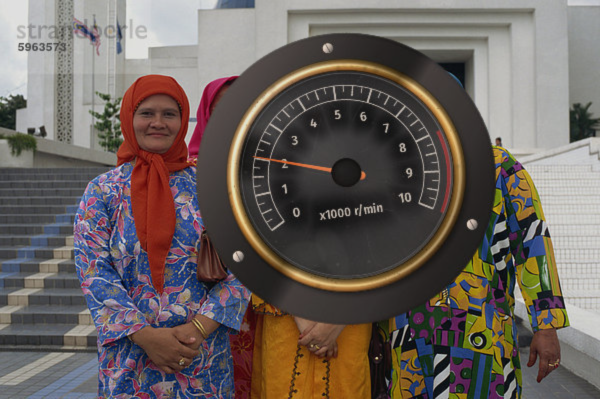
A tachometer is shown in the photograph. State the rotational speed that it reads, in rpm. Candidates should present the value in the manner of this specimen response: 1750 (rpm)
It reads 2000 (rpm)
